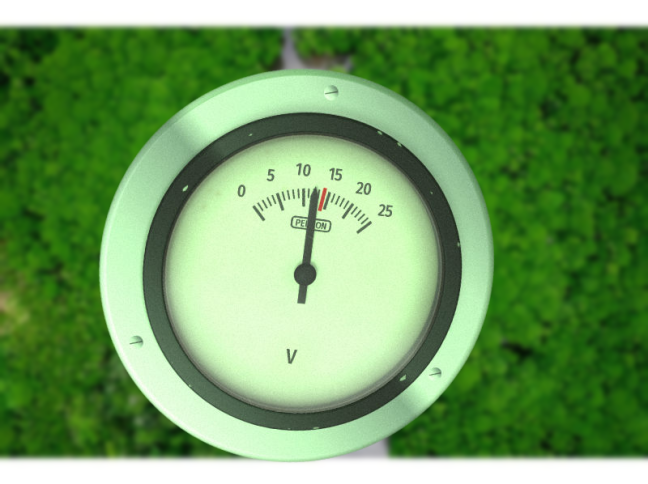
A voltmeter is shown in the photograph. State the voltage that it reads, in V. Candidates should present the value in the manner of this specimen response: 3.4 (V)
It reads 12 (V)
